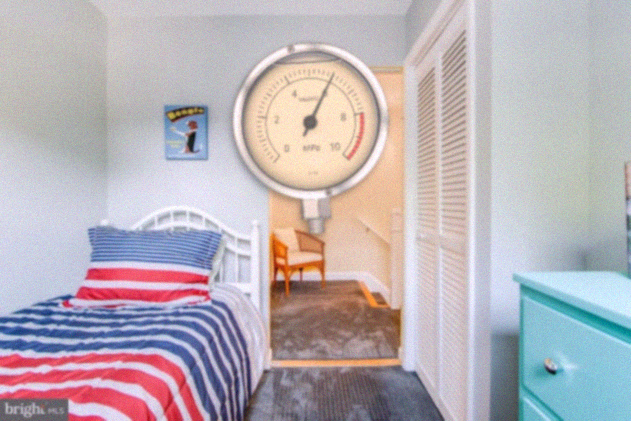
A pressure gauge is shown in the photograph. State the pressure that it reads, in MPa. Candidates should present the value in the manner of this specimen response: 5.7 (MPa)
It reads 6 (MPa)
